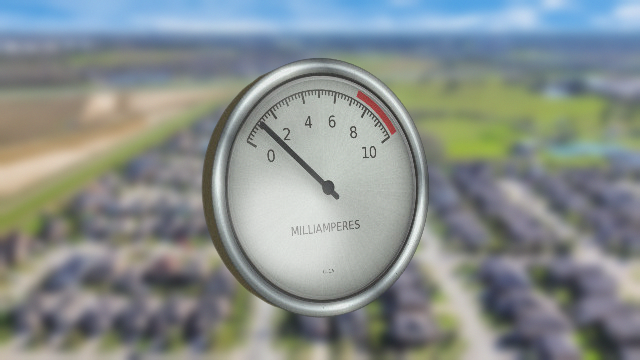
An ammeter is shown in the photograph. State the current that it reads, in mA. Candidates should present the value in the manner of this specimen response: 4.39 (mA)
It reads 1 (mA)
